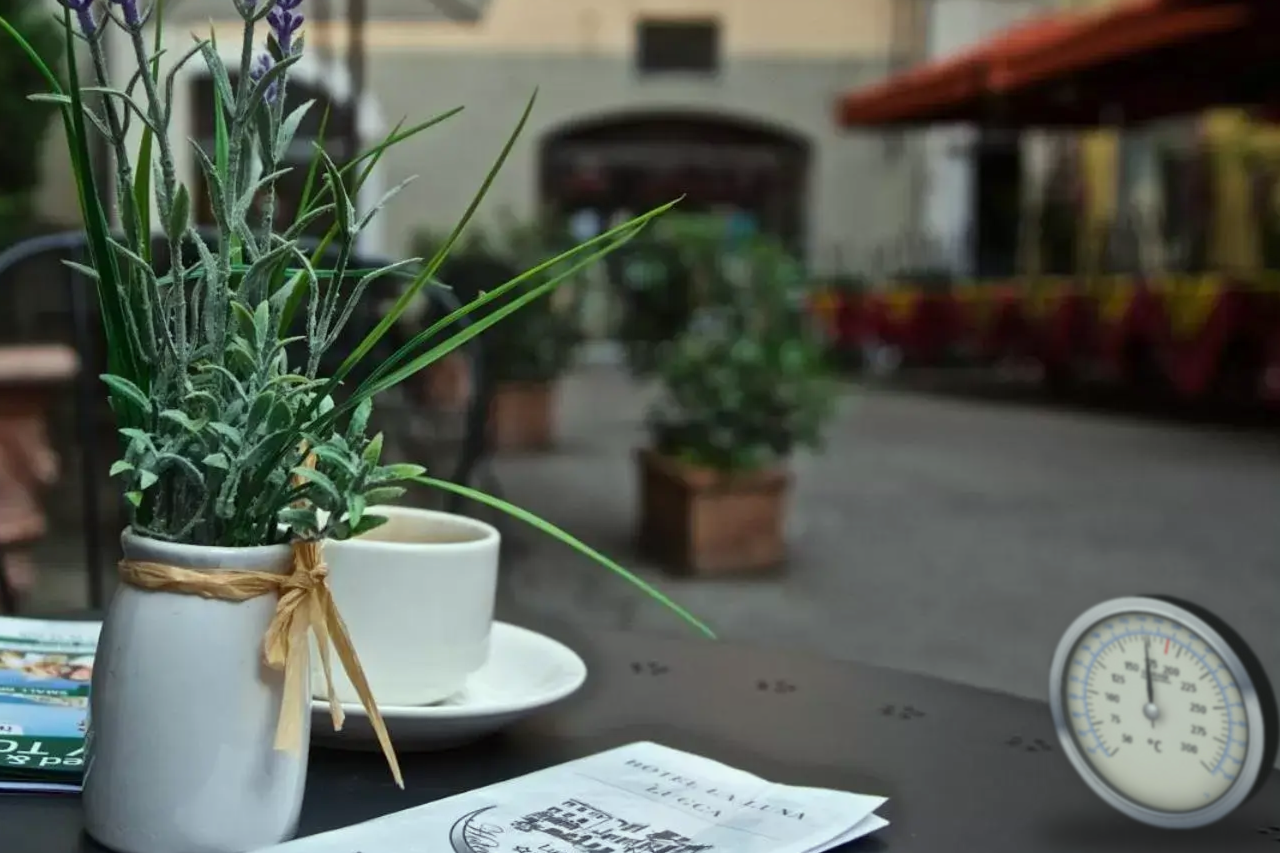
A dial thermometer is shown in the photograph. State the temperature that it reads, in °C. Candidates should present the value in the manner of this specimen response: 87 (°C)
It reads 175 (°C)
